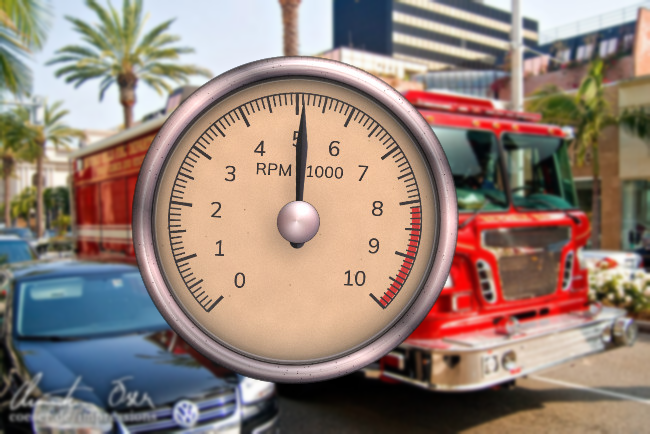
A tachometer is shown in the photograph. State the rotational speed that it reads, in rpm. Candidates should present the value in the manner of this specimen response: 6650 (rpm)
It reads 5100 (rpm)
